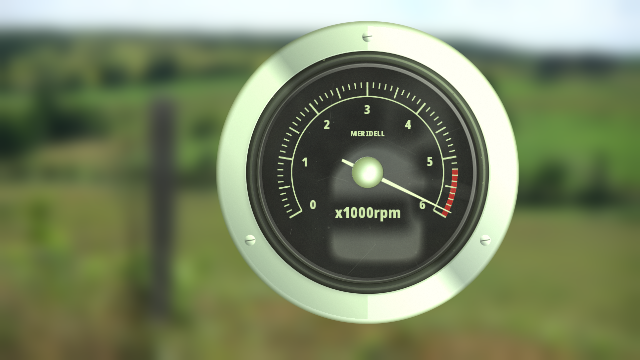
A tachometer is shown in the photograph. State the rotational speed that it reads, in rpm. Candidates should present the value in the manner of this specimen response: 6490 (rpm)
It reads 5900 (rpm)
